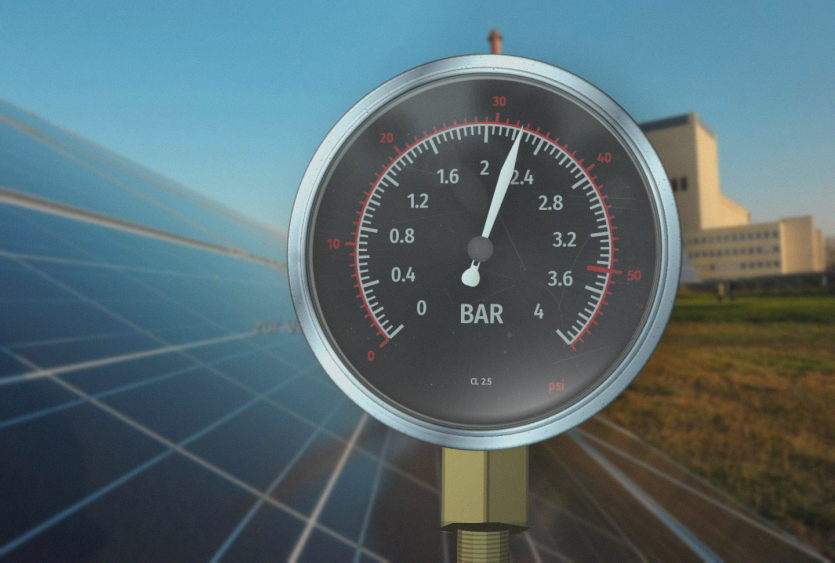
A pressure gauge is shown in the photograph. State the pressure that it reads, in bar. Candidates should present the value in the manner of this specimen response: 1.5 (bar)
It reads 2.25 (bar)
